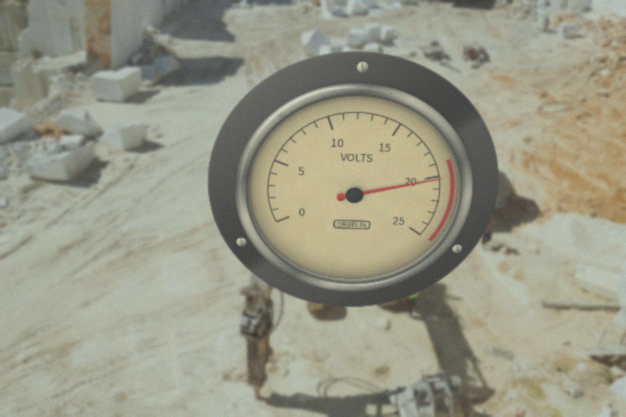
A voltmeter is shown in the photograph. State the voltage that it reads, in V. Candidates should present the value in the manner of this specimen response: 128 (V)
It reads 20 (V)
